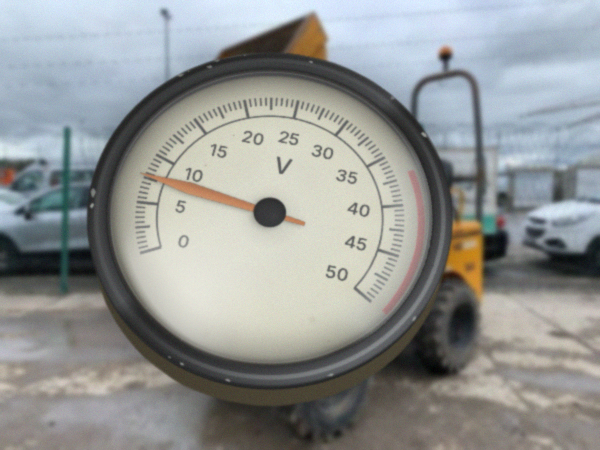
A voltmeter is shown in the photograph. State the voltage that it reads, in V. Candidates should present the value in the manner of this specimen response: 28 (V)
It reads 7.5 (V)
